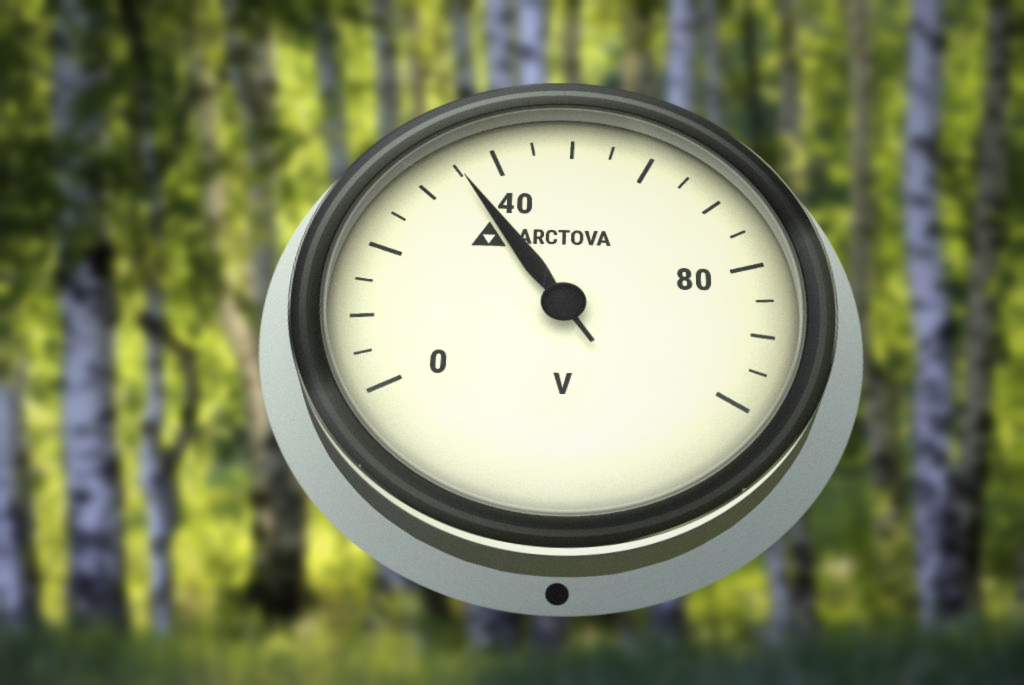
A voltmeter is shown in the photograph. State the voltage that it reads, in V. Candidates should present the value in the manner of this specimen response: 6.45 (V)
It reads 35 (V)
